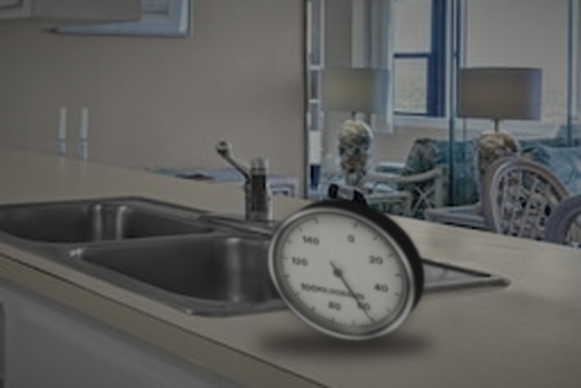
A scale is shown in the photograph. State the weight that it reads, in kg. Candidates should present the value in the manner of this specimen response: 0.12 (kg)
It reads 60 (kg)
